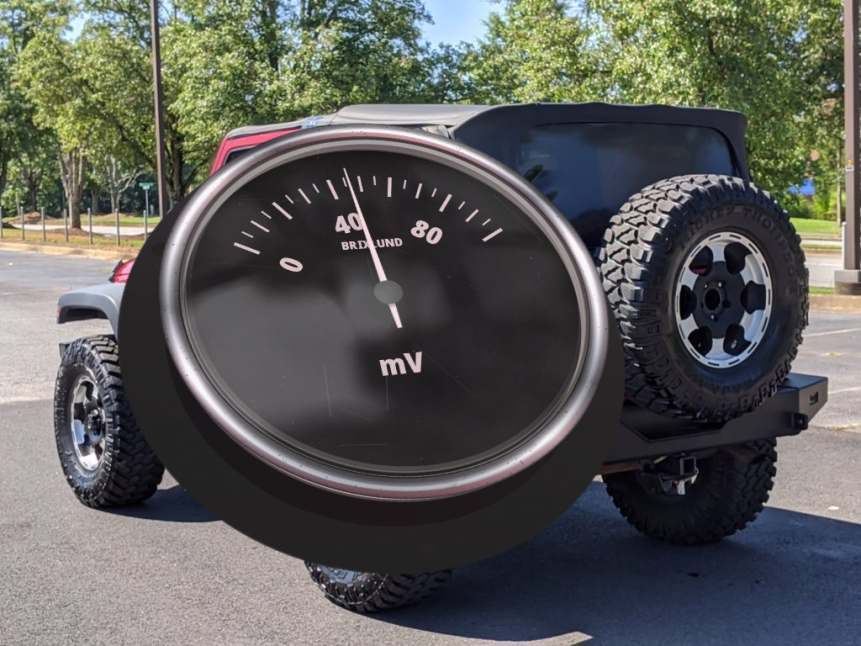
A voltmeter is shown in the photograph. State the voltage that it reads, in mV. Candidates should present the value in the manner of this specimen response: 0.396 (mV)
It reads 45 (mV)
